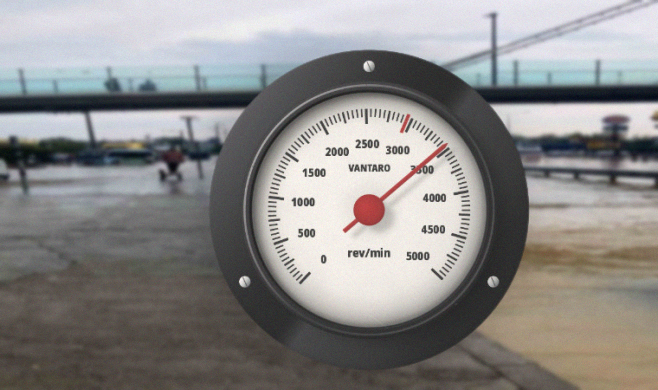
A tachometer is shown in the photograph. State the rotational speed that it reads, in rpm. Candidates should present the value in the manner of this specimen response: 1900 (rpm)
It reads 3450 (rpm)
